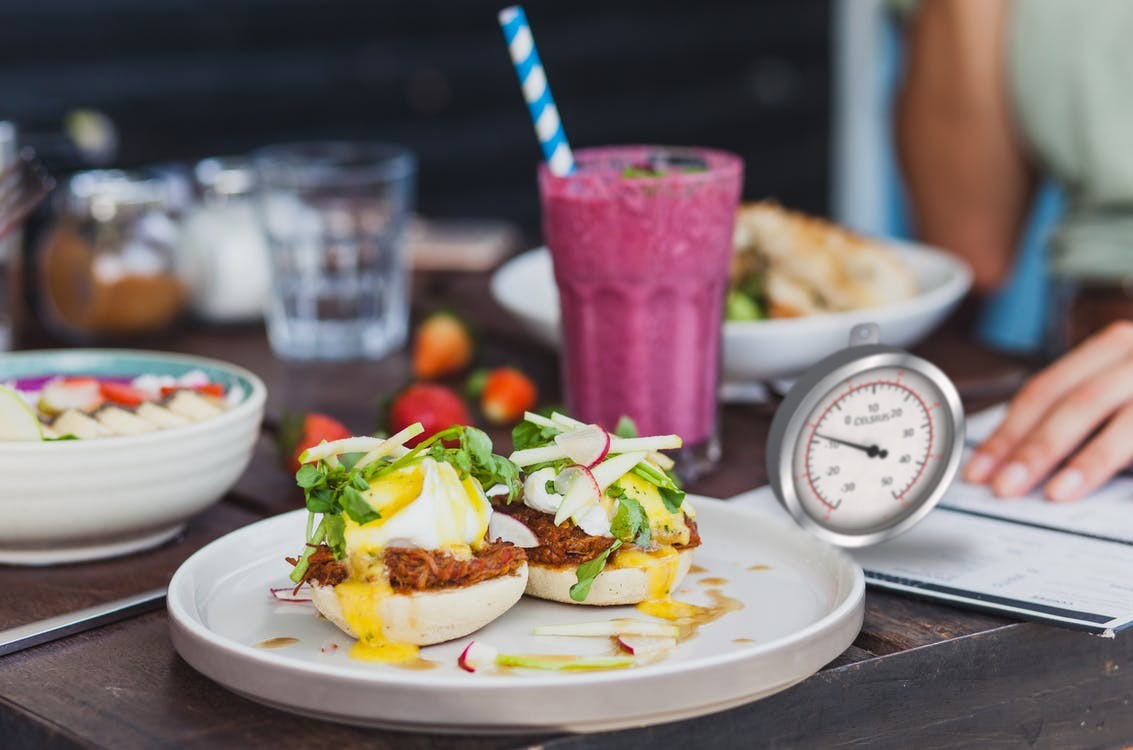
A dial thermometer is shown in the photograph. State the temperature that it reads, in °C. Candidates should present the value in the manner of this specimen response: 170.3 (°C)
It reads -8 (°C)
